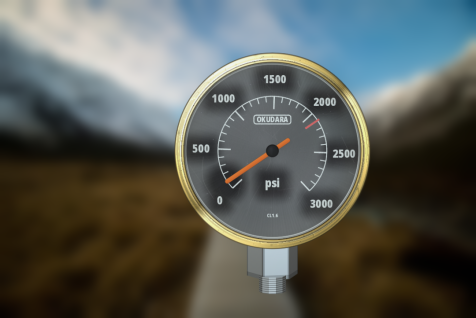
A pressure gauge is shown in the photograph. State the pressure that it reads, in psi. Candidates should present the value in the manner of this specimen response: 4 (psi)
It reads 100 (psi)
